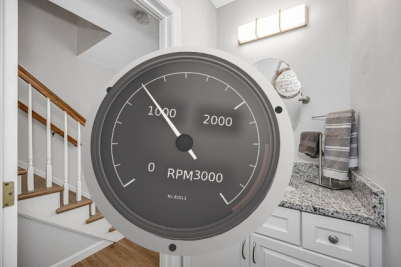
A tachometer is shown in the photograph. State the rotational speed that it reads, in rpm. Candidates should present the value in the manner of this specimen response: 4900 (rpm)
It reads 1000 (rpm)
